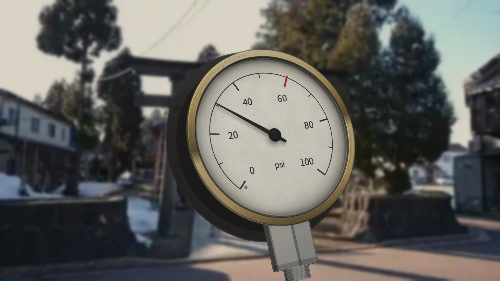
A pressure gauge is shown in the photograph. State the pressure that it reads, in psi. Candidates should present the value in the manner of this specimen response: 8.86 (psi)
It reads 30 (psi)
